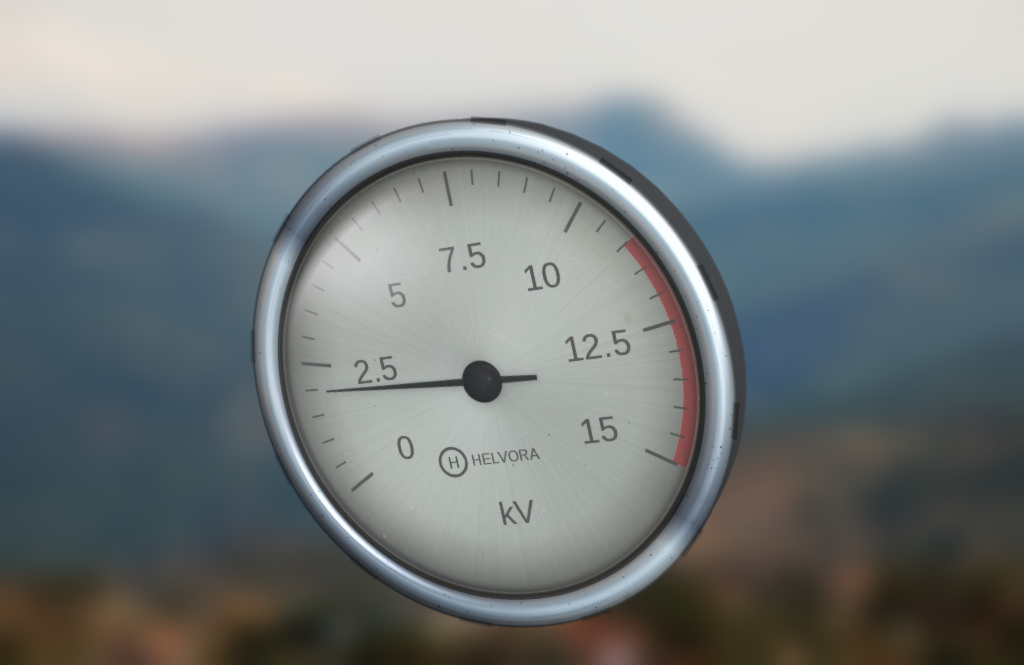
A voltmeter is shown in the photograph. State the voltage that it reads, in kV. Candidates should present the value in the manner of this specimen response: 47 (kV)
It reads 2 (kV)
